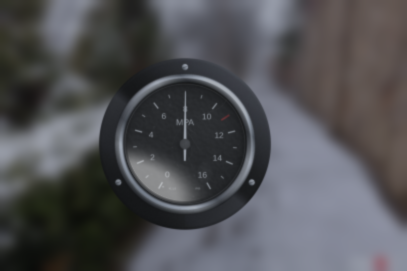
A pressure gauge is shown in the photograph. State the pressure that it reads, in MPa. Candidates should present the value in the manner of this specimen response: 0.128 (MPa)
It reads 8 (MPa)
